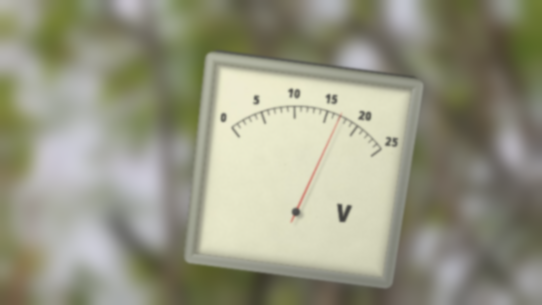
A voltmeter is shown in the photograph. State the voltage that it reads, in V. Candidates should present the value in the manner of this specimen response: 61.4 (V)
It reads 17 (V)
